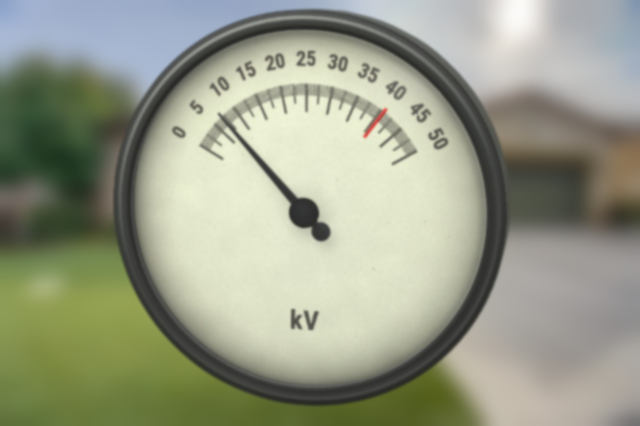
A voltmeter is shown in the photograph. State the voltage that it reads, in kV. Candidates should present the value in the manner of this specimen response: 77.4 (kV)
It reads 7.5 (kV)
